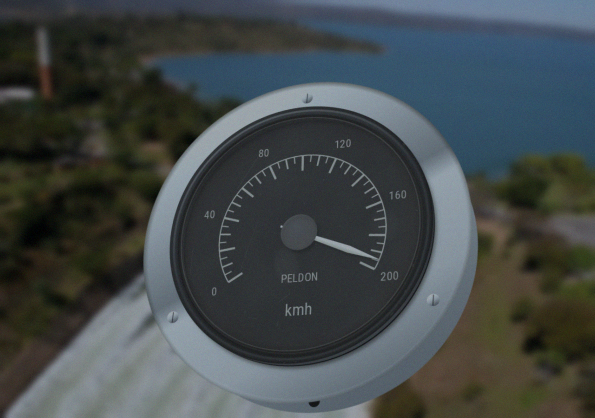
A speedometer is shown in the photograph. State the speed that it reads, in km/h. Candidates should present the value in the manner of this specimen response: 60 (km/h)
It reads 195 (km/h)
